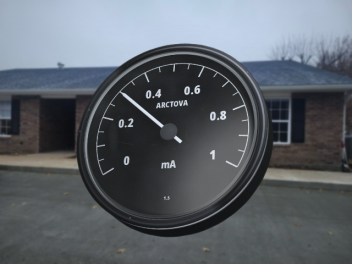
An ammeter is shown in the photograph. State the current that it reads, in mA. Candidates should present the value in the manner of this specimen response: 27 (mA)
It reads 0.3 (mA)
